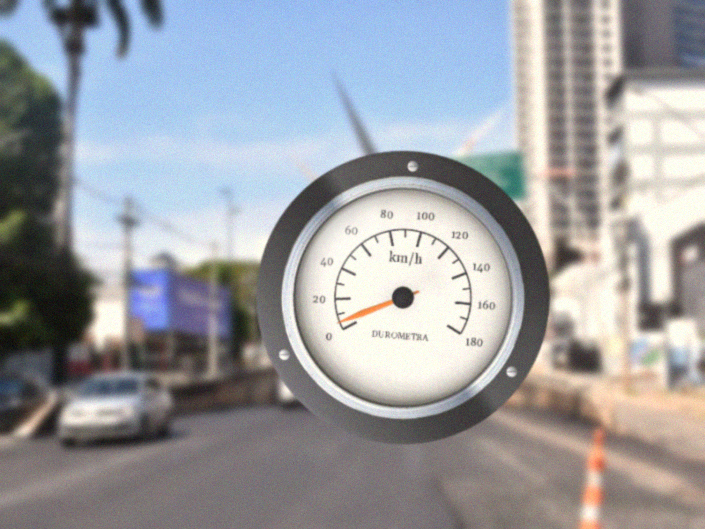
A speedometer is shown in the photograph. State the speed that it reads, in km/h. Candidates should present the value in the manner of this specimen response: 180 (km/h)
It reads 5 (km/h)
